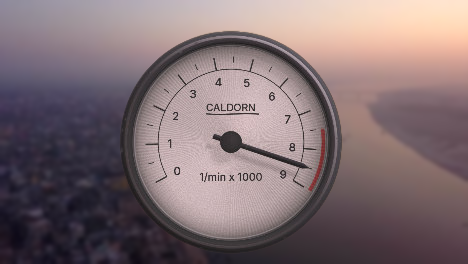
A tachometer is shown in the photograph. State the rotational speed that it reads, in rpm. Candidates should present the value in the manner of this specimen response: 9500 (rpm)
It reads 8500 (rpm)
